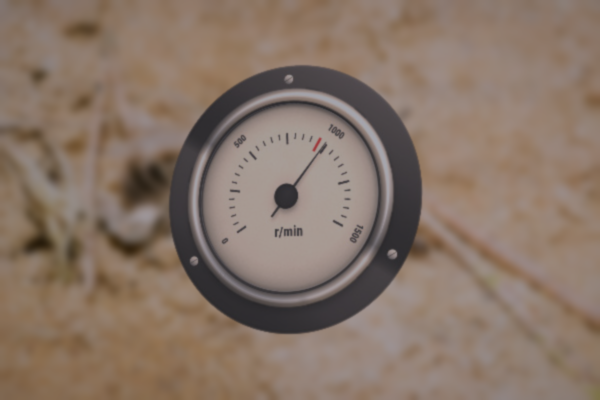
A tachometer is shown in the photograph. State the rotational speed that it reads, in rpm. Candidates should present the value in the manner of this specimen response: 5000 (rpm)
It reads 1000 (rpm)
